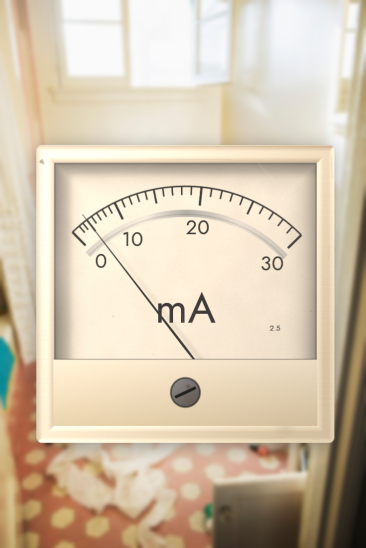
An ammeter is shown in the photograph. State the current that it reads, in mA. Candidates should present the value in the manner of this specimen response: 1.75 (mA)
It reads 5 (mA)
